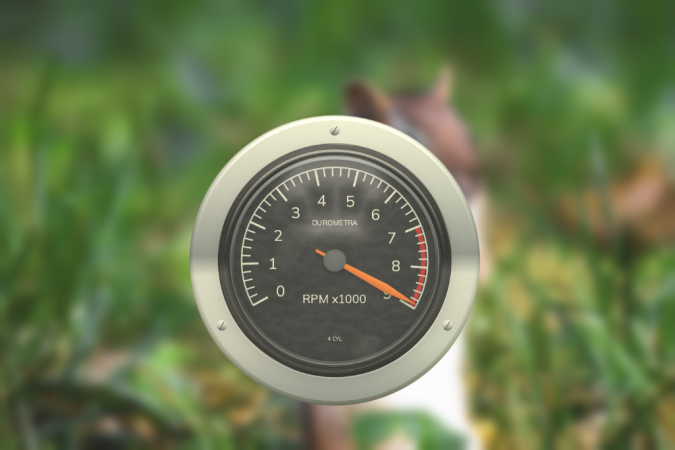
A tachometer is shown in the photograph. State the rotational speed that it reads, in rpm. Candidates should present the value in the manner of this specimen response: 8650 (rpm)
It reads 8900 (rpm)
